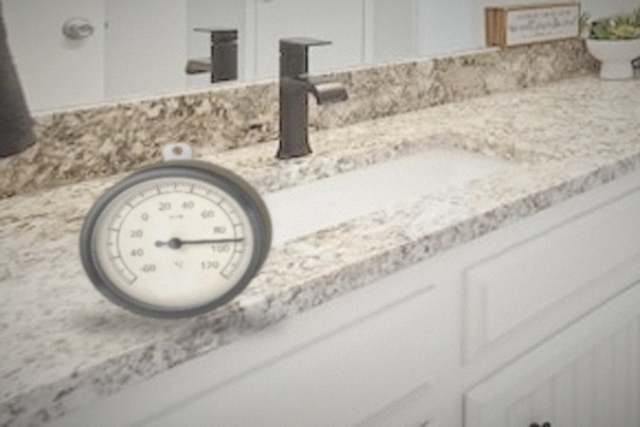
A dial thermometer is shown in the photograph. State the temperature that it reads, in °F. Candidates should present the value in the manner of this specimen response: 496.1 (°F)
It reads 90 (°F)
